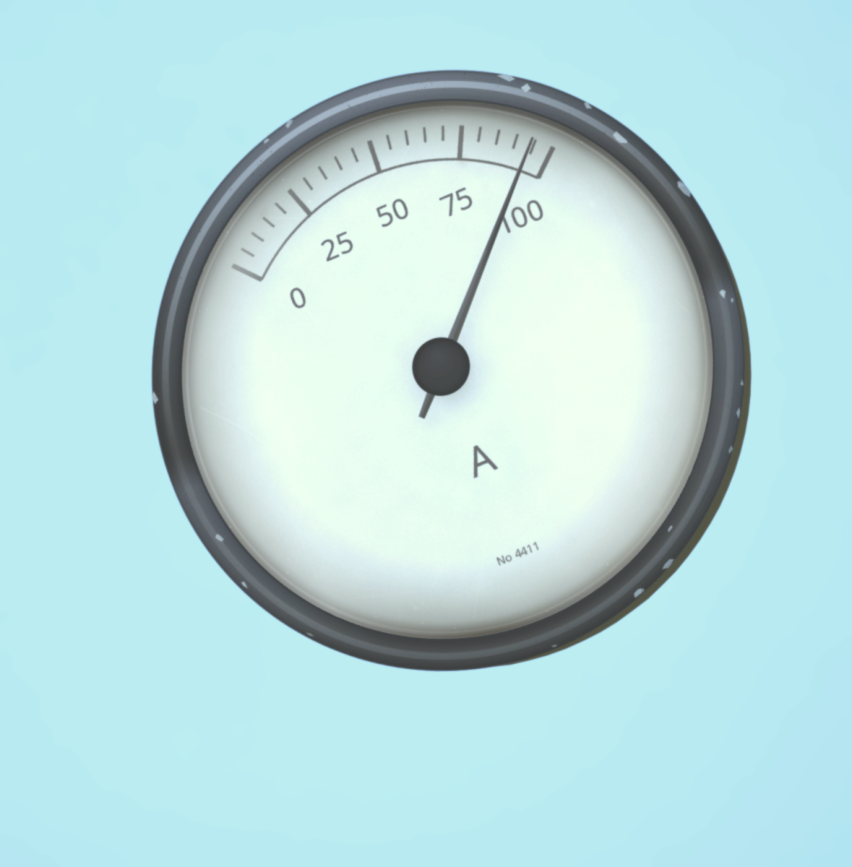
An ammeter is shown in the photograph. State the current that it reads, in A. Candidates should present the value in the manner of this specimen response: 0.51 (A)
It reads 95 (A)
